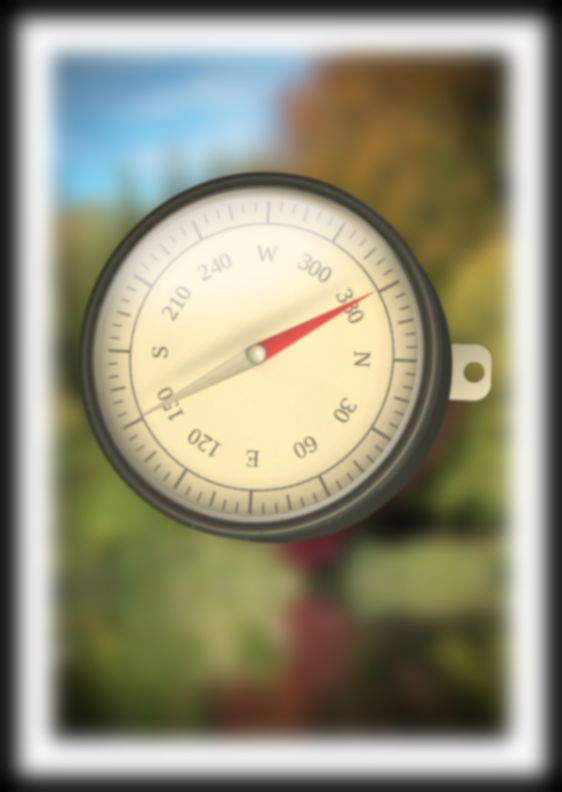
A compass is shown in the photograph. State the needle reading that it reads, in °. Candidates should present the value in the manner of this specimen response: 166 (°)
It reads 330 (°)
